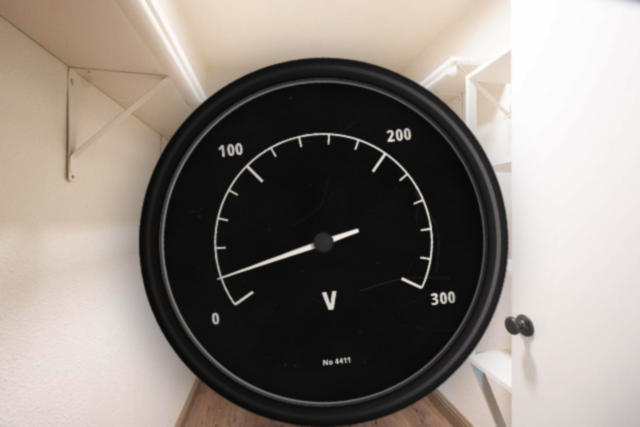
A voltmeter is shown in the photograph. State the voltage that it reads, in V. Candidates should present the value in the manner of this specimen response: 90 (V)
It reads 20 (V)
